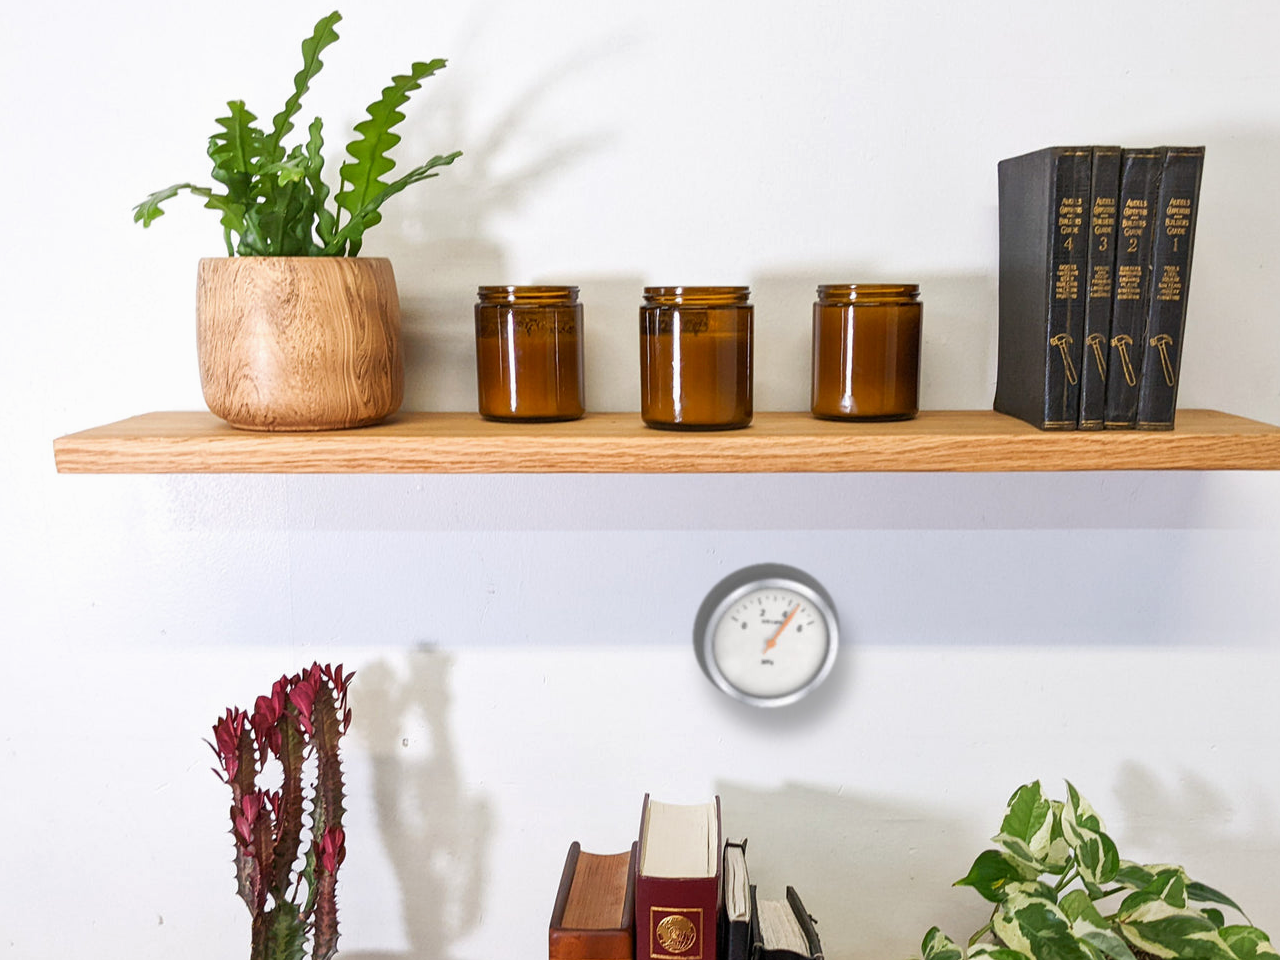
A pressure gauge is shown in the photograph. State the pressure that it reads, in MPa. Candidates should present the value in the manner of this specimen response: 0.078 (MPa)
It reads 4.5 (MPa)
